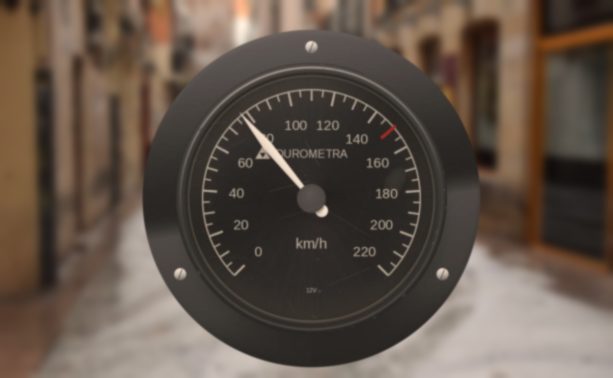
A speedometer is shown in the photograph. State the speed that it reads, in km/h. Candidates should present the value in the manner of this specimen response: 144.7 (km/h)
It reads 77.5 (km/h)
